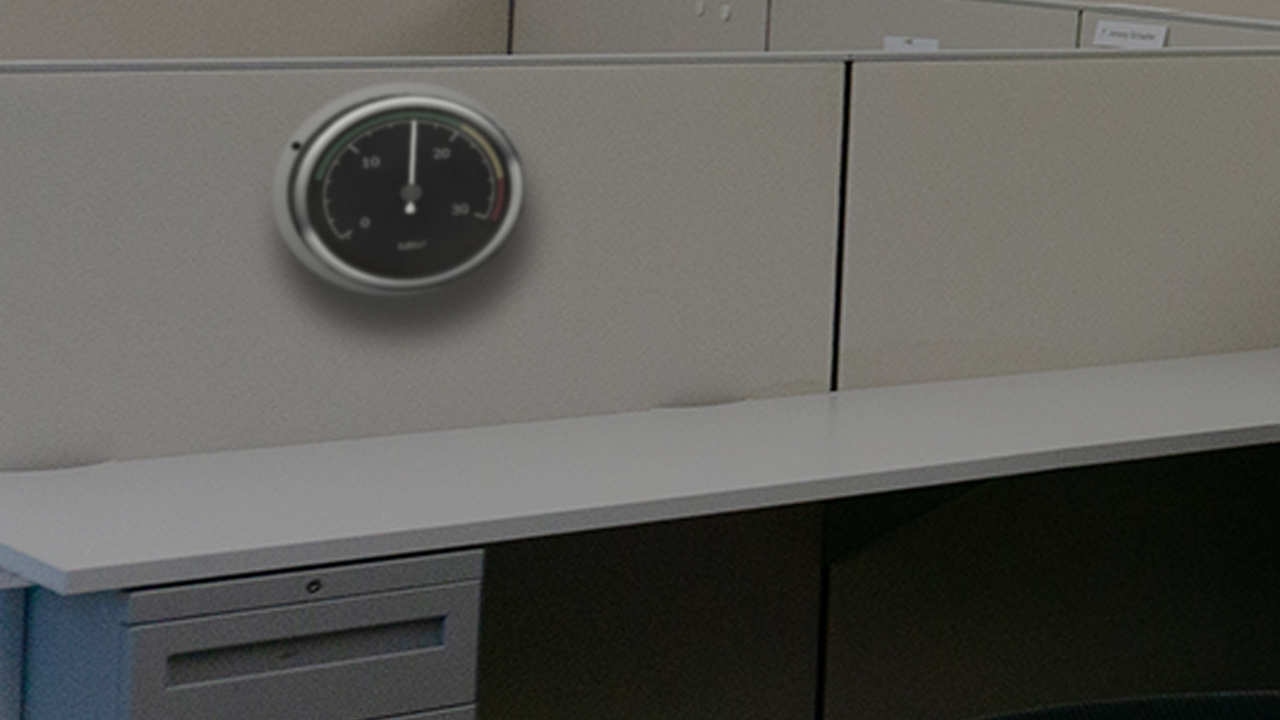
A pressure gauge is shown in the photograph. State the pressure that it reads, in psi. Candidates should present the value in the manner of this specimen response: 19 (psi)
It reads 16 (psi)
